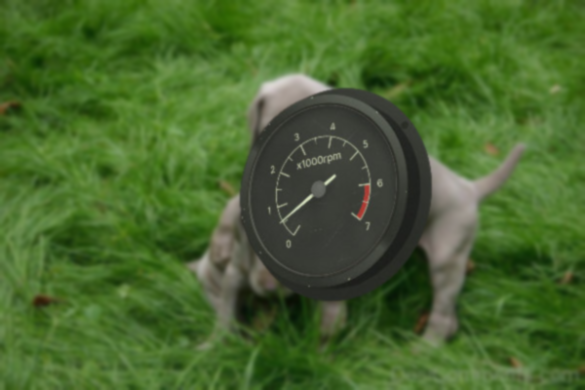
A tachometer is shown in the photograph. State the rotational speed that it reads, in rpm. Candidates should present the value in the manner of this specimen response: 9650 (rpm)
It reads 500 (rpm)
